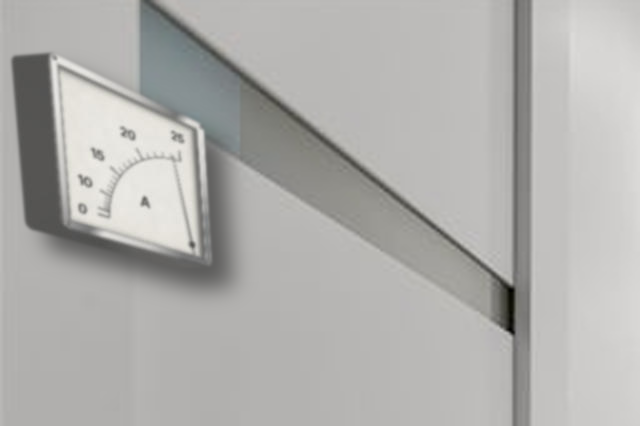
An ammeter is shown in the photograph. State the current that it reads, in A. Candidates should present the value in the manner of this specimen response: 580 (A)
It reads 24 (A)
